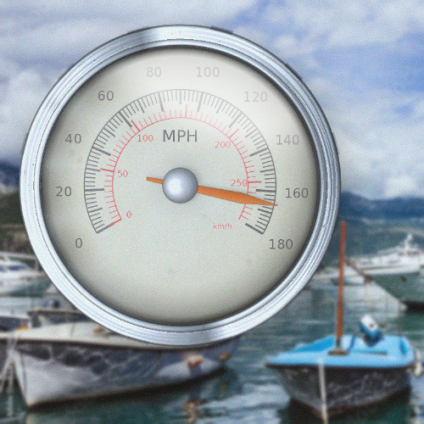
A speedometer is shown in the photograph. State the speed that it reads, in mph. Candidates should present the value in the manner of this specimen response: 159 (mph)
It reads 166 (mph)
